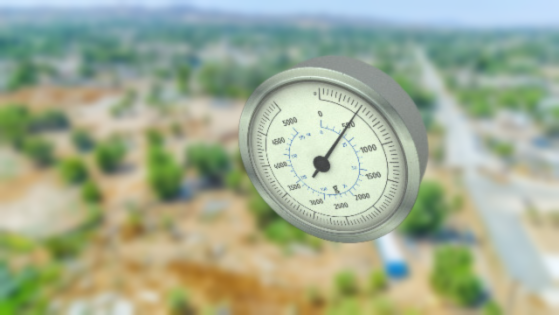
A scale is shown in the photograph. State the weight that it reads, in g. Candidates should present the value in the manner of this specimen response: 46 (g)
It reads 500 (g)
